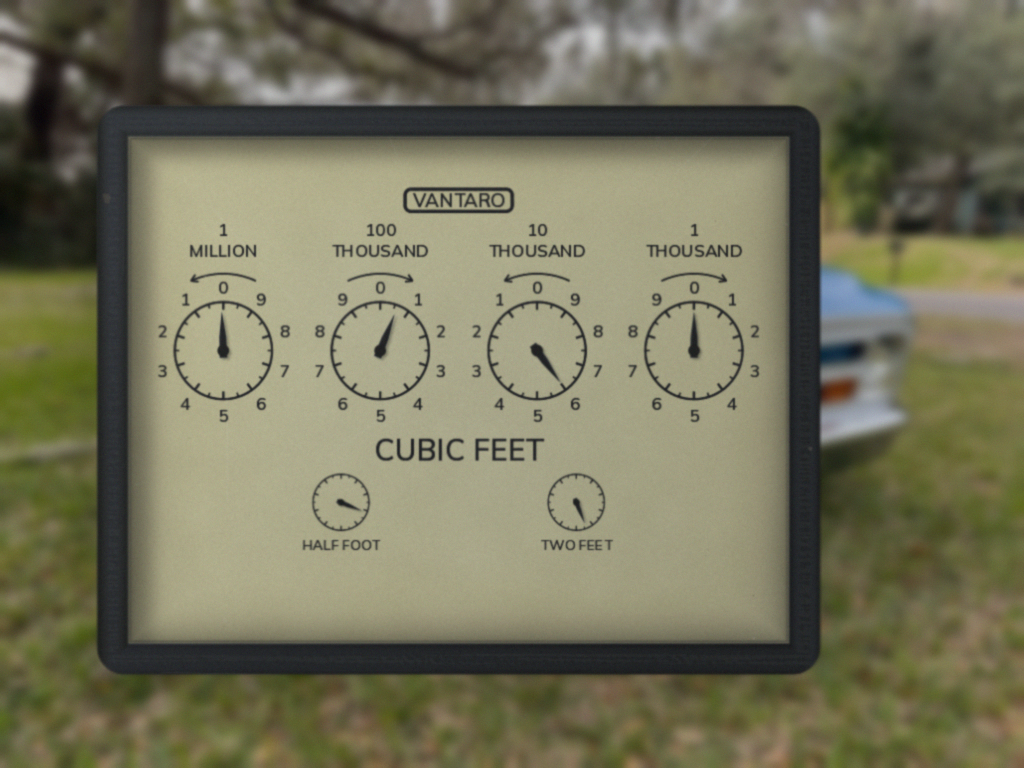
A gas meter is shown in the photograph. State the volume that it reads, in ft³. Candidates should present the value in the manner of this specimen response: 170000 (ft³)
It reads 6000 (ft³)
